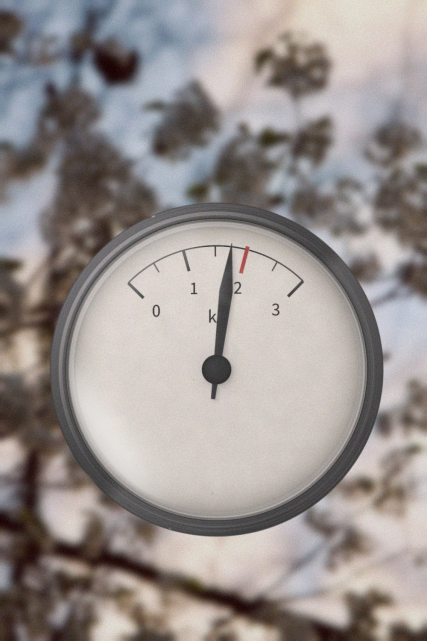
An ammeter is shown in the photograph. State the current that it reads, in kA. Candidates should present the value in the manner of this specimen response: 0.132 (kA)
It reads 1.75 (kA)
